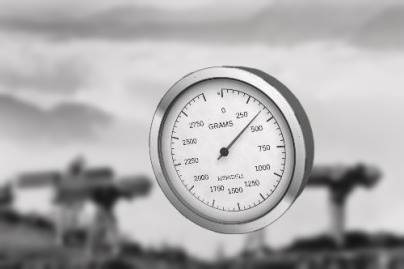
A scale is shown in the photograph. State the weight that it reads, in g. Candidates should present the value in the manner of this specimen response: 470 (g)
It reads 400 (g)
